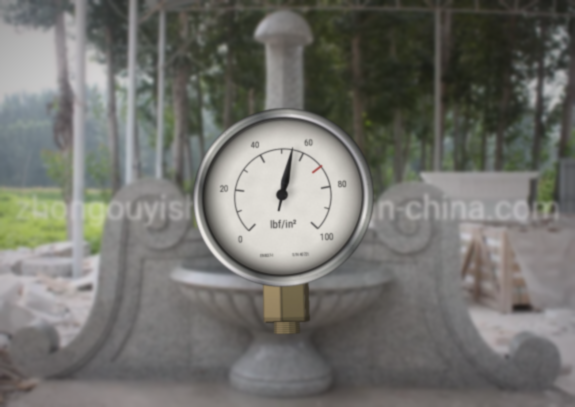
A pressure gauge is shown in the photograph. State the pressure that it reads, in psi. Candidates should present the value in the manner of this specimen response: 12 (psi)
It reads 55 (psi)
